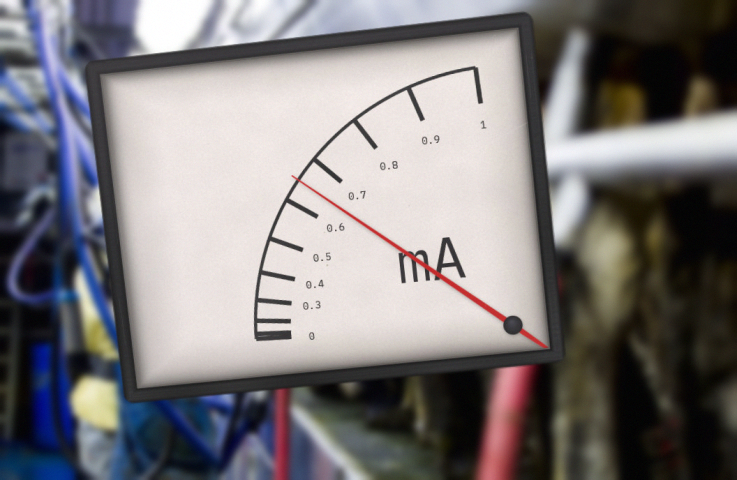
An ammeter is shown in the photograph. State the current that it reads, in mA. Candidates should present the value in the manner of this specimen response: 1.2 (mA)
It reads 0.65 (mA)
